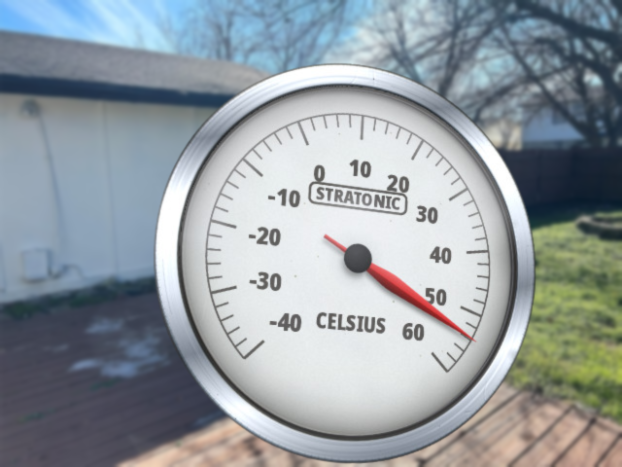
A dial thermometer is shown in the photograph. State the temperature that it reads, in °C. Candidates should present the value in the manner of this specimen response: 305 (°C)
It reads 54 (°C)
